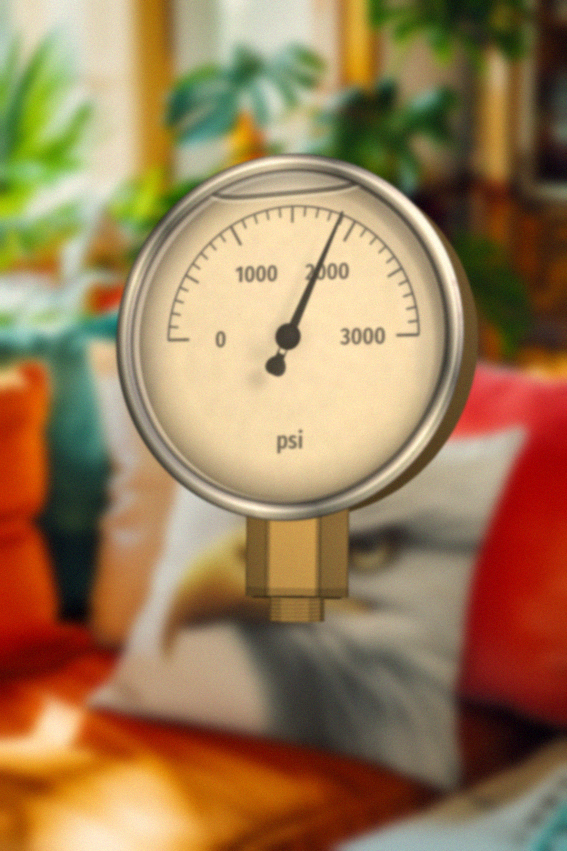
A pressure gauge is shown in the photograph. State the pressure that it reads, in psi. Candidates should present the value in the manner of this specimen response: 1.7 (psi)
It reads 1900 (psi)
